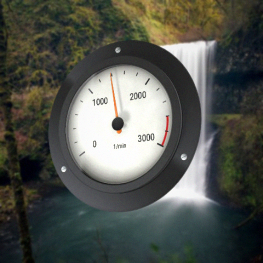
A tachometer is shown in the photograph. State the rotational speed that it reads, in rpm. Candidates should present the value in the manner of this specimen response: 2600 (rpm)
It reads 1400 (rpm)
